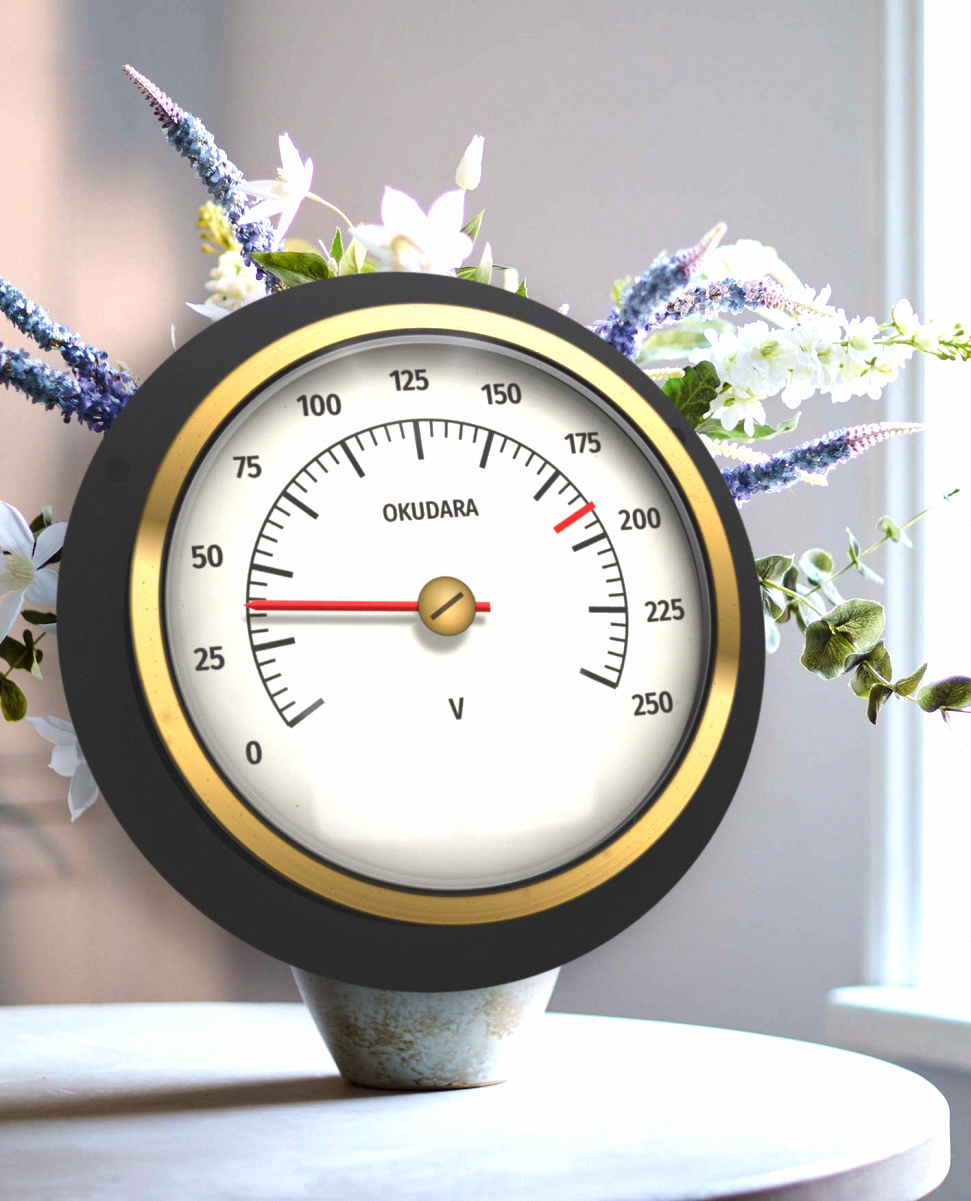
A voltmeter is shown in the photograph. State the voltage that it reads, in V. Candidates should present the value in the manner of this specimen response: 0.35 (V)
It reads 37.5 (V)
